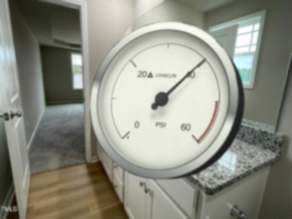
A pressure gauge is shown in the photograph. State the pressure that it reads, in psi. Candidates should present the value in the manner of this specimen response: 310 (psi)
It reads 40 (psi)
